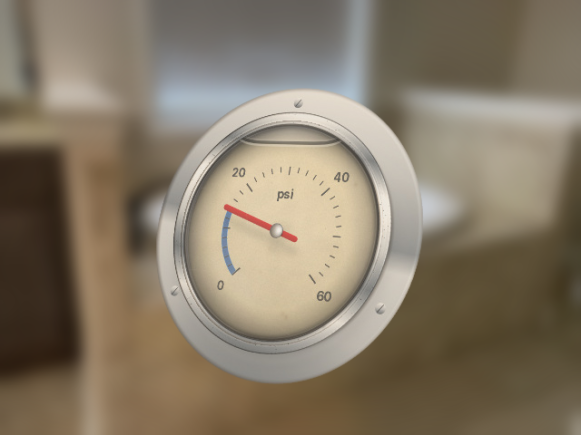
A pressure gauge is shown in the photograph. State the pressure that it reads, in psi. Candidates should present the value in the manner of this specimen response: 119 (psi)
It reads 14 (psi)
